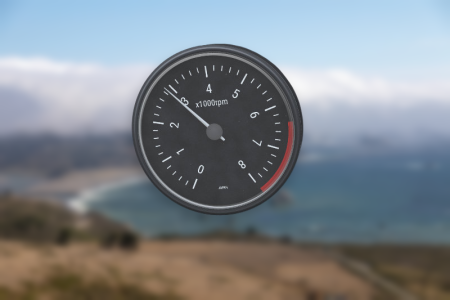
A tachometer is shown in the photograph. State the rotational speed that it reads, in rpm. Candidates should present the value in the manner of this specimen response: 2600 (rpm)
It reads 2900 (rpm)
